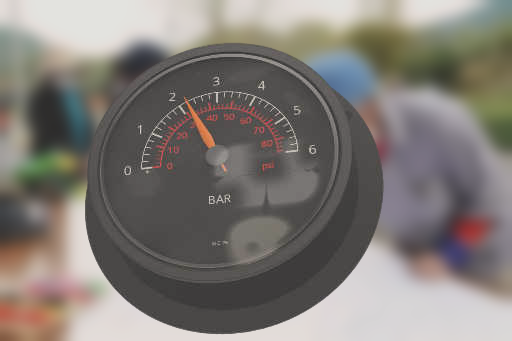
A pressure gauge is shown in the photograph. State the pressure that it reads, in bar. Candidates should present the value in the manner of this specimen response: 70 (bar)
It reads 2.2 (bar)
